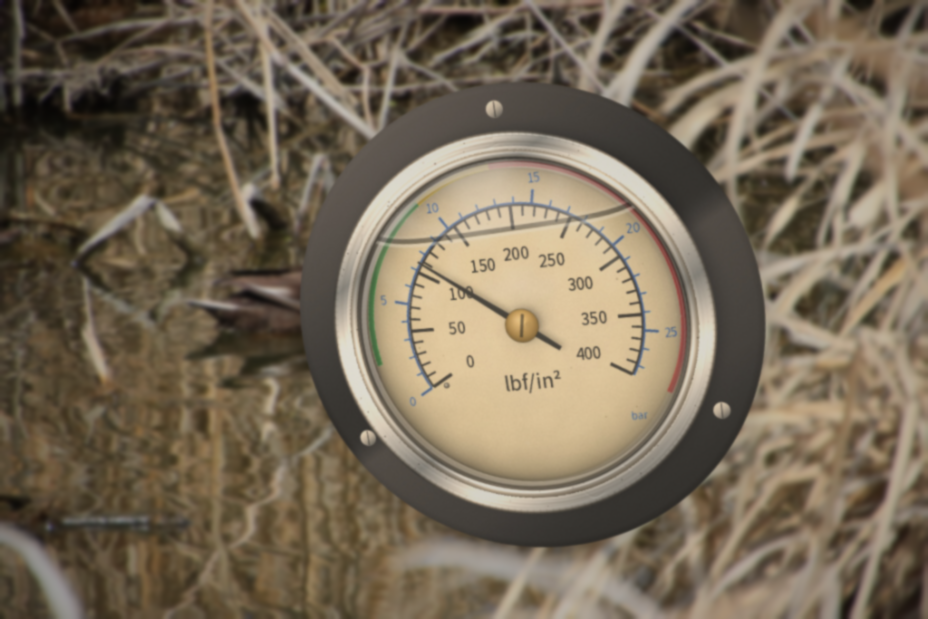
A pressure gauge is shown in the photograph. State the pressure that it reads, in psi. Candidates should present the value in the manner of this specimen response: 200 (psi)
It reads 110 (psi)
